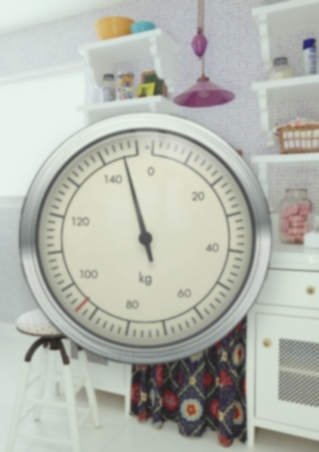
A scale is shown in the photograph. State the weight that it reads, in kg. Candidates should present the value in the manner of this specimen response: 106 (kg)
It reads 146 (kg)
